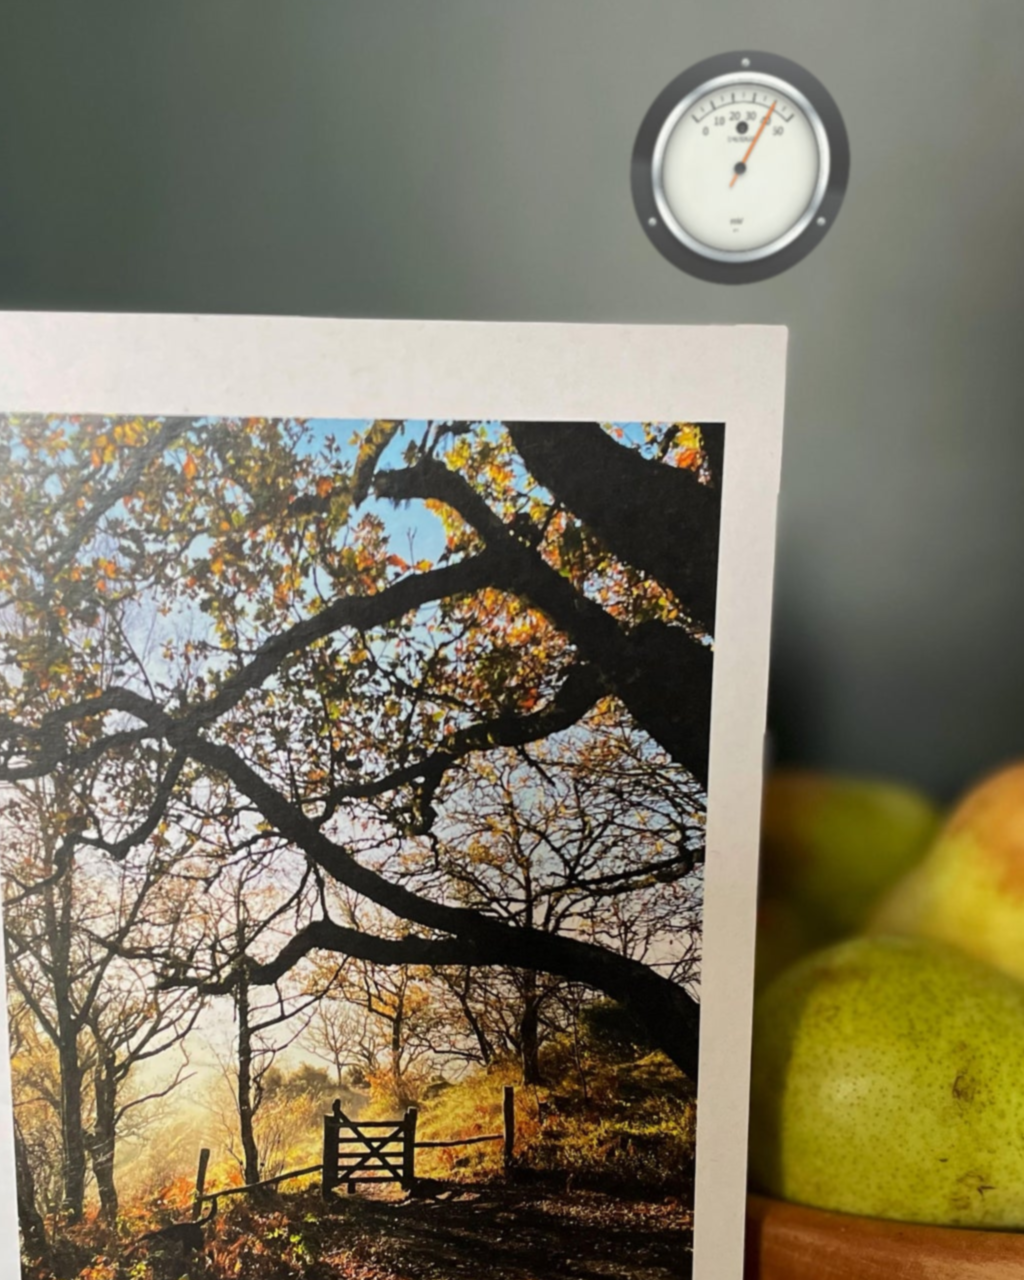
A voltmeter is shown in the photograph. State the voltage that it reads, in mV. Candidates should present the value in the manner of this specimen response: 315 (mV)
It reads 40 (mV)
